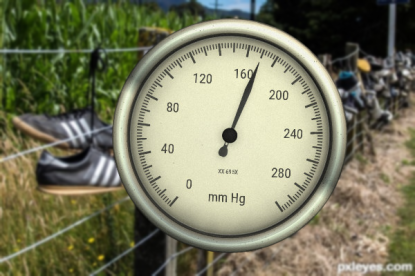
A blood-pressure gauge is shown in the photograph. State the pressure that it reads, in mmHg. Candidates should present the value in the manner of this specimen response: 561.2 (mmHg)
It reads 170 (mmHg)
